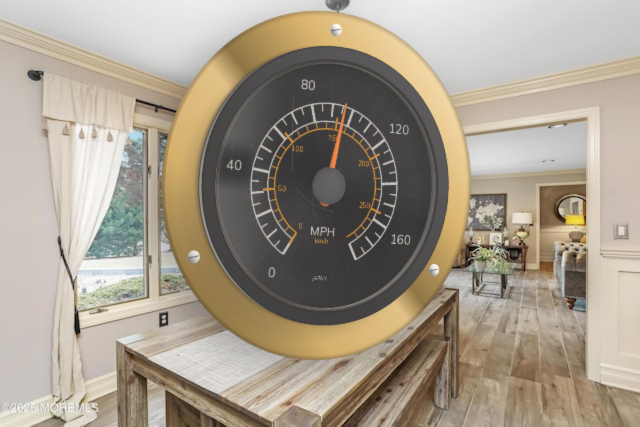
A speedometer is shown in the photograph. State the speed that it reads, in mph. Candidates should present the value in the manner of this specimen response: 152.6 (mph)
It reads 95 (mph)
